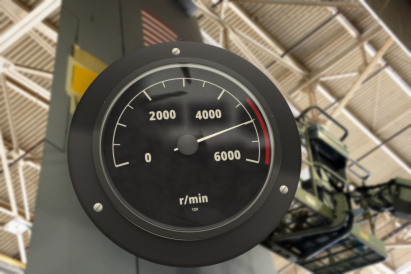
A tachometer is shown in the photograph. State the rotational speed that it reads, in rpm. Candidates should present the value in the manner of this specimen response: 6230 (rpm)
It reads 5000 (rpm)
